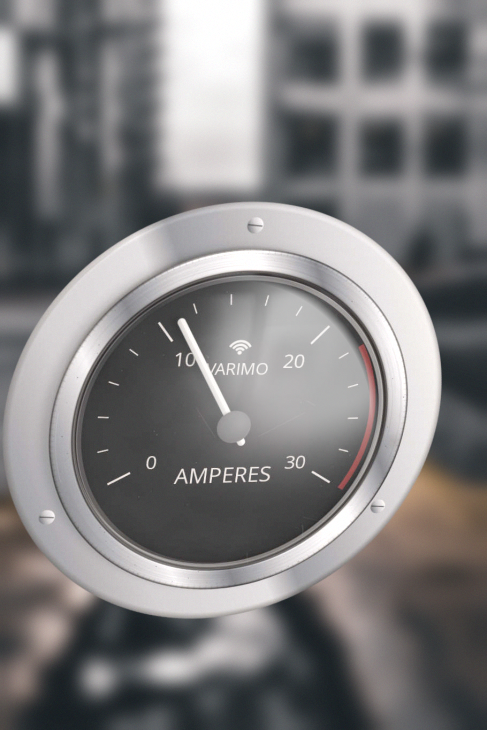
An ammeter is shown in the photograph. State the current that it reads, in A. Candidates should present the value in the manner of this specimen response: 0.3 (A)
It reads 11 (A)
